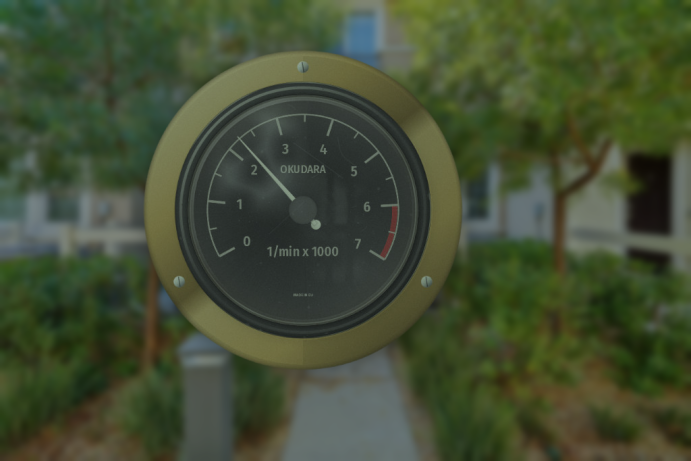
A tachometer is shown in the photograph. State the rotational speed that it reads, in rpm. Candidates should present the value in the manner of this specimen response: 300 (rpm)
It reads 2250 (rpm)
